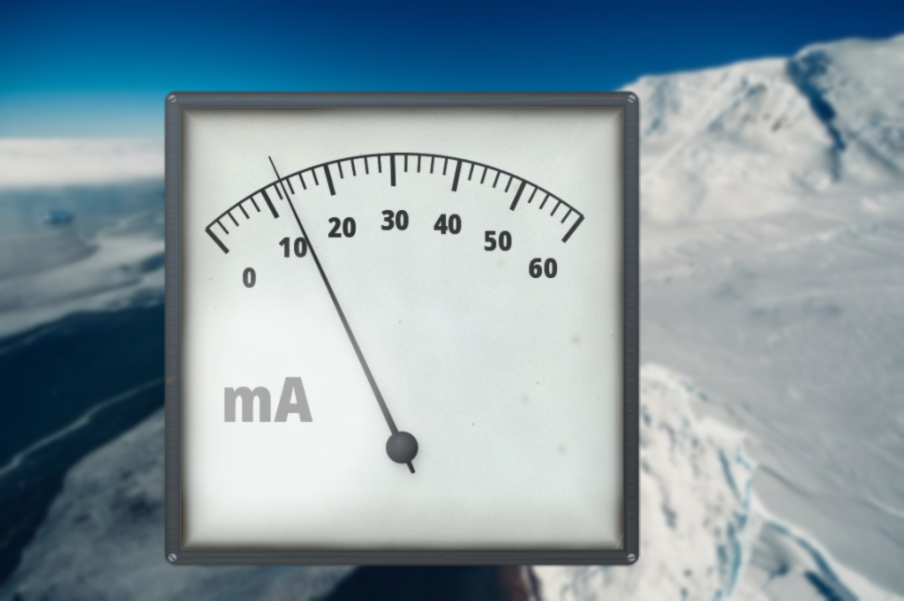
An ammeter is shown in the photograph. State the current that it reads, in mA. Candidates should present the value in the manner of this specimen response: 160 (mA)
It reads 13 (mA)
